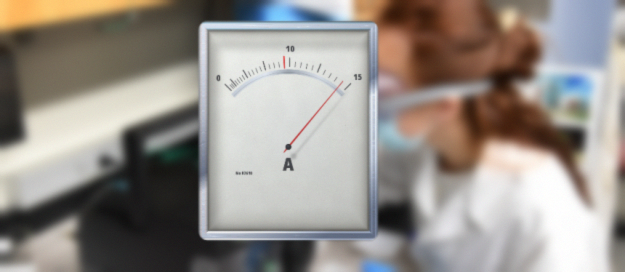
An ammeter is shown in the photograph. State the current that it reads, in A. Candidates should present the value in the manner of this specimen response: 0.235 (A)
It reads 14.5 (A)
